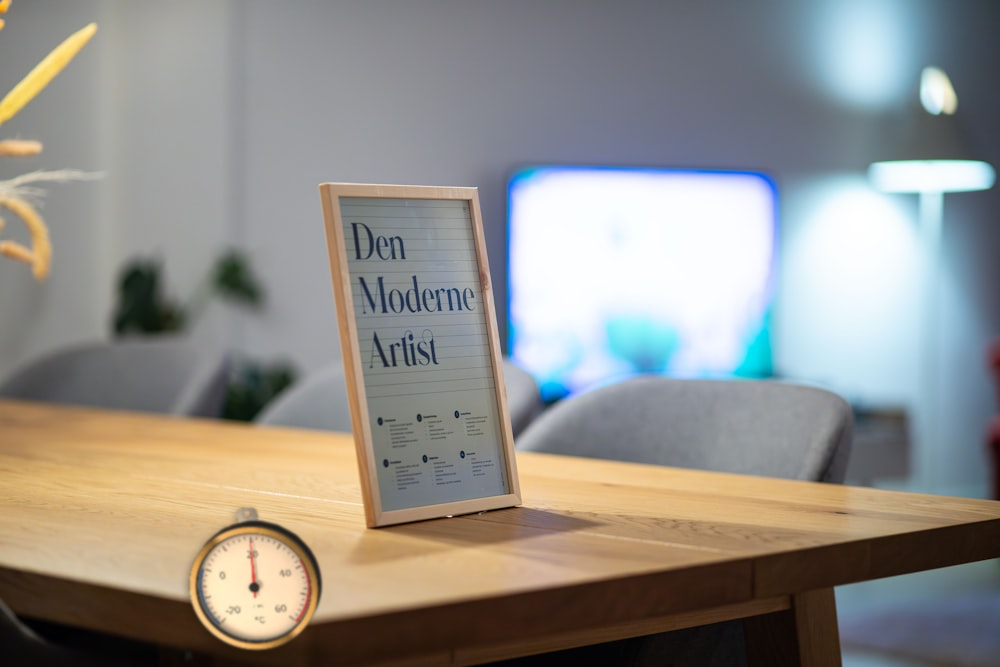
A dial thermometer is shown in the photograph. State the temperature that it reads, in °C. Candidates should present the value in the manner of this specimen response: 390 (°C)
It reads 20 (°C)
